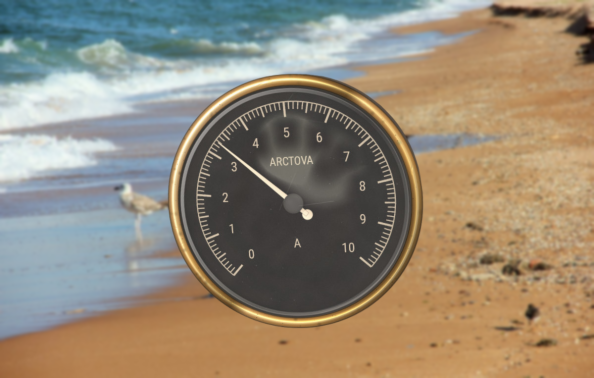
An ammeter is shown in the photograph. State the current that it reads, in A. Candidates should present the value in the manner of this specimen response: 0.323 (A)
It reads 3.3 (A)
